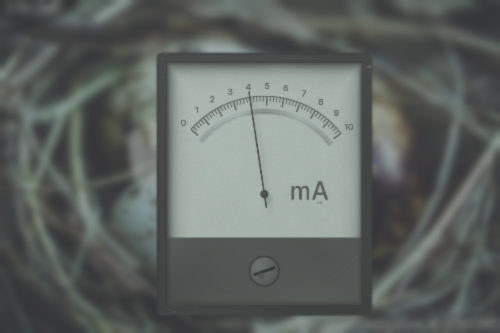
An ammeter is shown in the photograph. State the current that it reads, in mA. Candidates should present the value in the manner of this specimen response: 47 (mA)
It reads 4 (mA)
